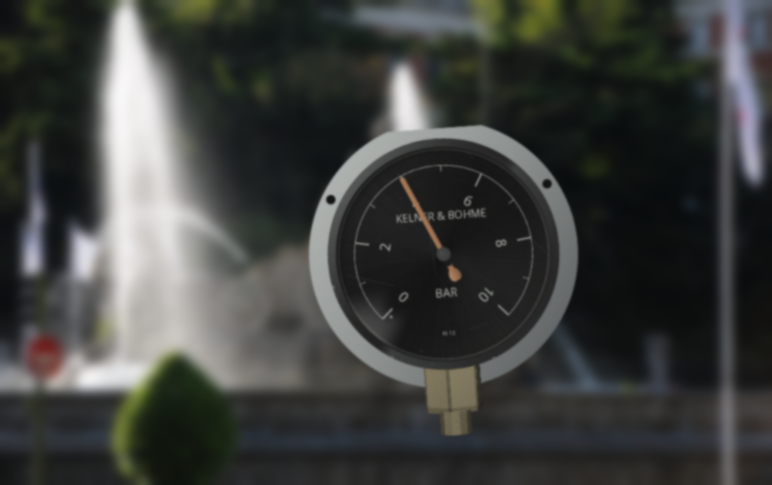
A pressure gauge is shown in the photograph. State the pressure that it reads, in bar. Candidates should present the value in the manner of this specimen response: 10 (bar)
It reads 4 (bar)
